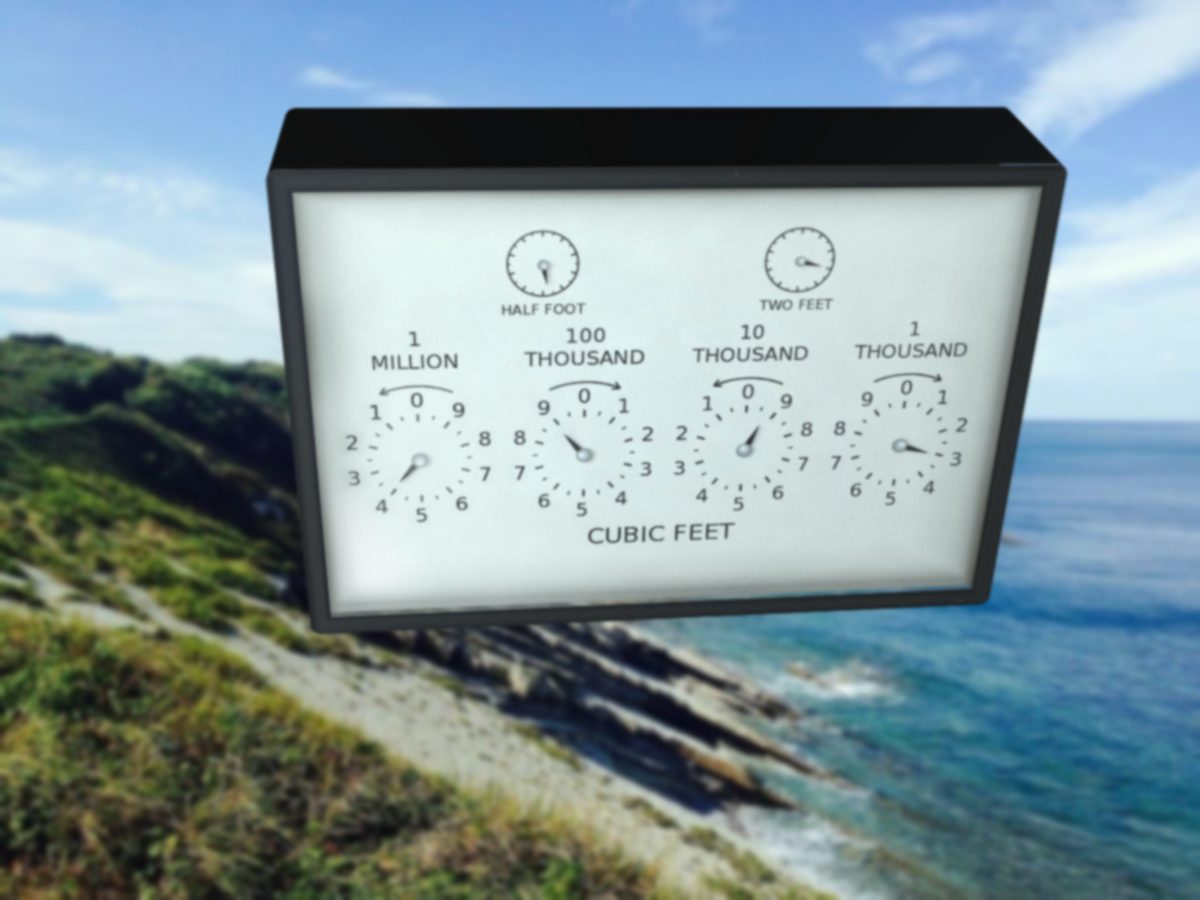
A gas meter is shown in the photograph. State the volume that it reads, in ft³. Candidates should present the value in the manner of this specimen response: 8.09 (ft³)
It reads 389300 (ft³)
